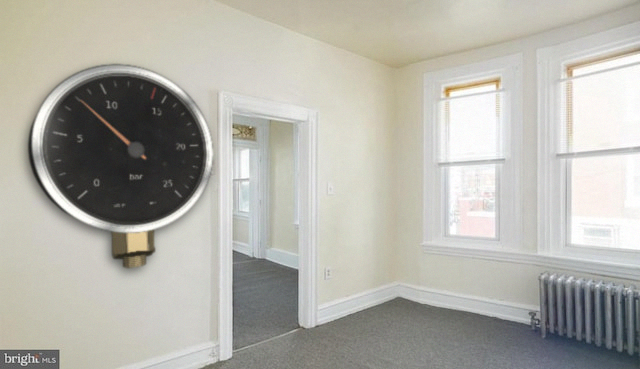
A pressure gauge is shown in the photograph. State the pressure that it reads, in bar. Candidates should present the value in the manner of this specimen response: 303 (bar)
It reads 8 (bar)
